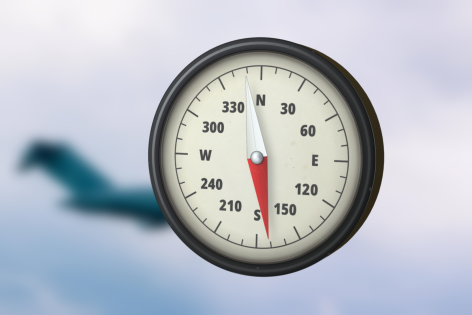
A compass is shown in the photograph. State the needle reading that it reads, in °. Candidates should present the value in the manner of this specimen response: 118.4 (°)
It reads 170 (°)
